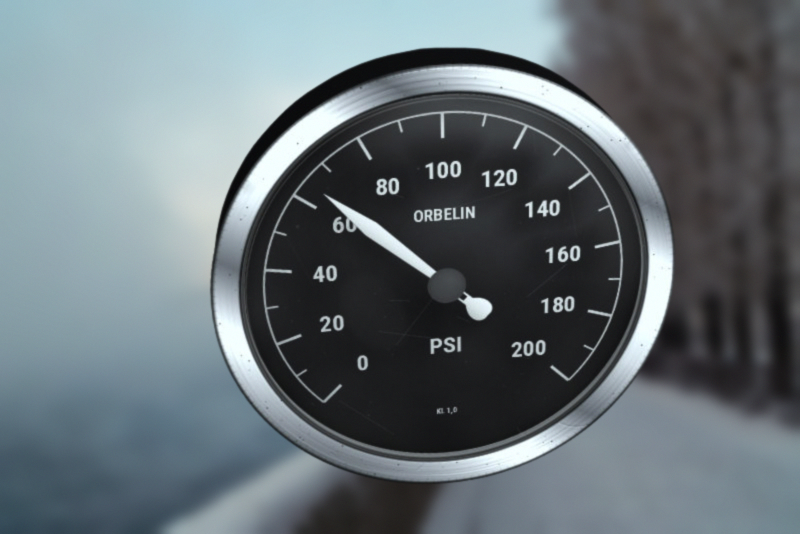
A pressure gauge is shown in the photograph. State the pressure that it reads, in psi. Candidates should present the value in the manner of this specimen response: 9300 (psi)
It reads 65 (psi)
